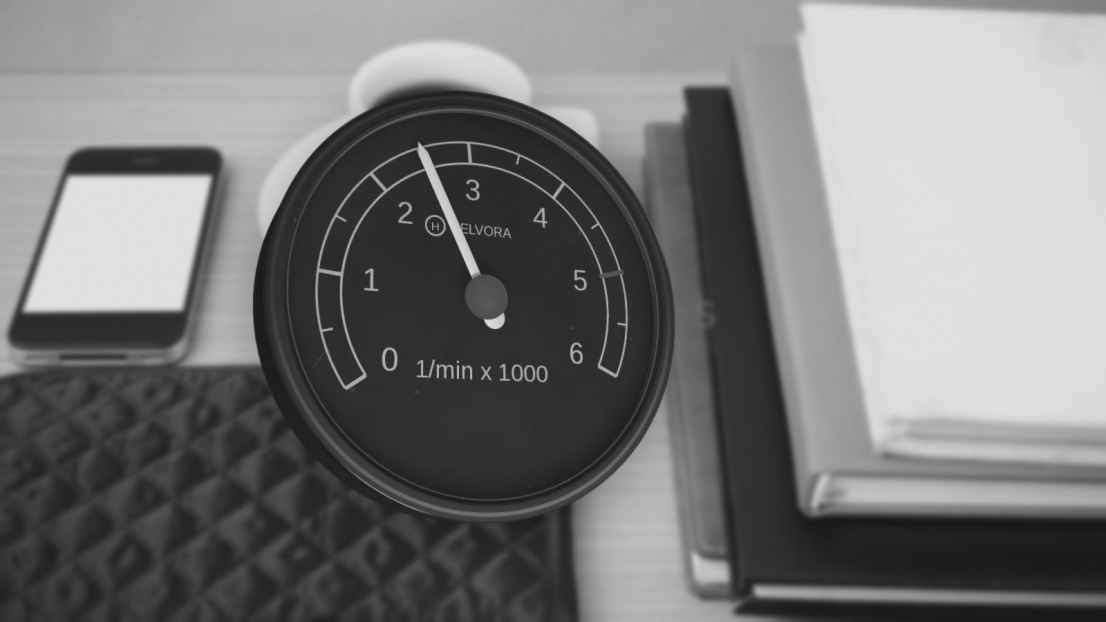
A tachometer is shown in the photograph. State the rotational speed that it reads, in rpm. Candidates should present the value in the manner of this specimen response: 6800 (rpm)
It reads 2500 (rpm)
